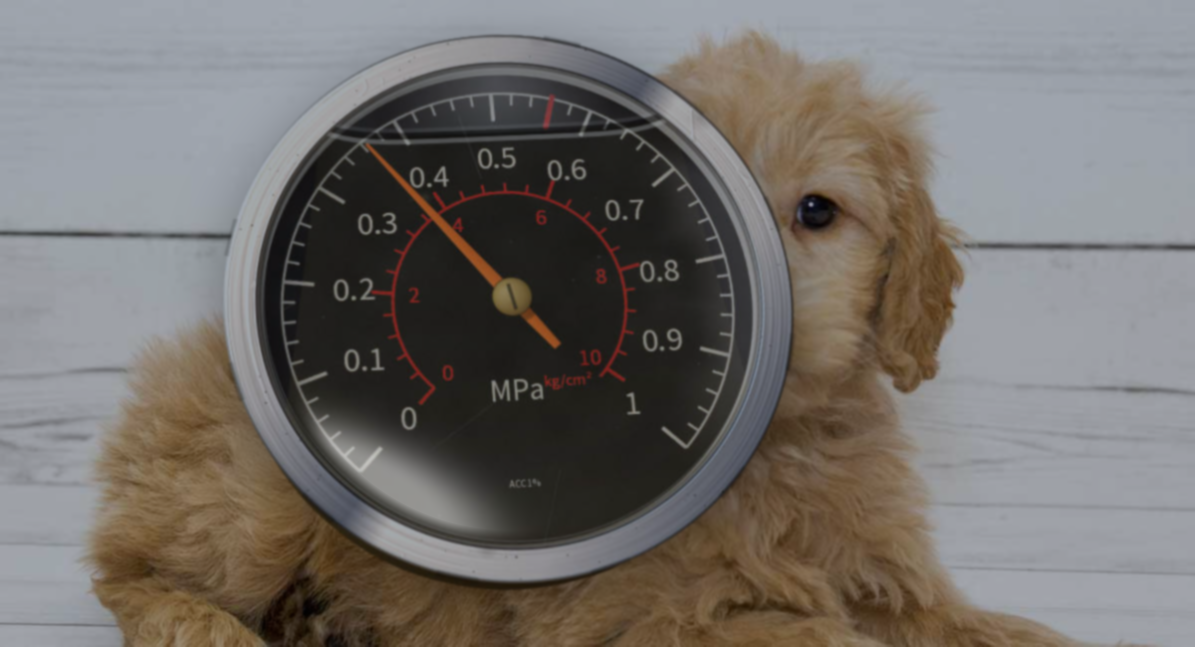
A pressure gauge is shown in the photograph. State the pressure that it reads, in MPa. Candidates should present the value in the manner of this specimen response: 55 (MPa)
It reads 0.36 (MPa)
